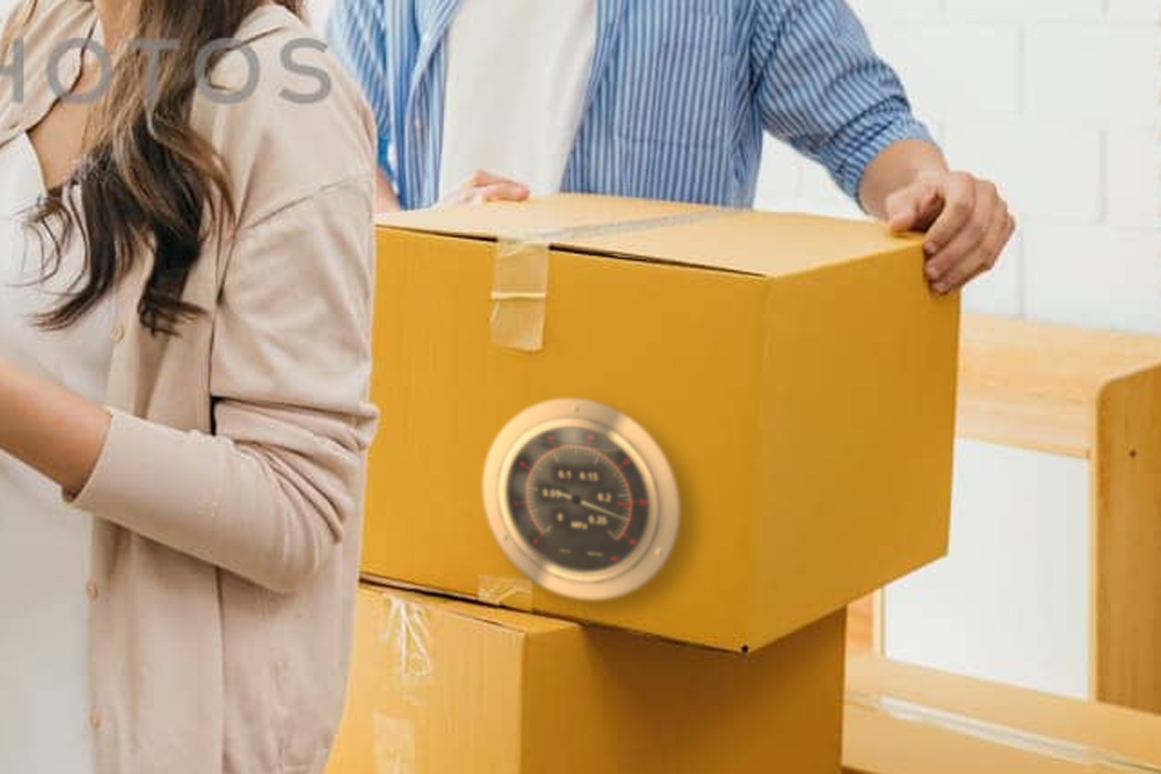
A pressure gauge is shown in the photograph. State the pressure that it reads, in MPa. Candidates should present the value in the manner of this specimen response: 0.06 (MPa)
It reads 0.225 (MPa)
